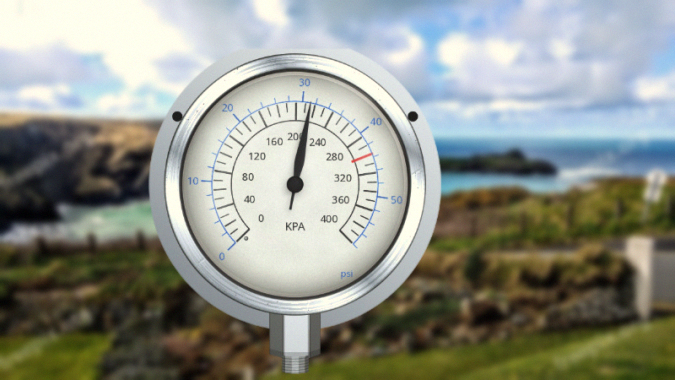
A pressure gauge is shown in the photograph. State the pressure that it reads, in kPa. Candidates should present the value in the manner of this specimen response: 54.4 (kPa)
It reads 215 (kPa)
